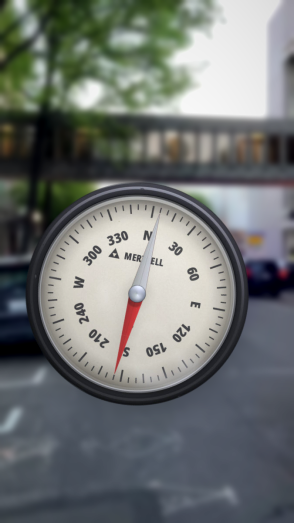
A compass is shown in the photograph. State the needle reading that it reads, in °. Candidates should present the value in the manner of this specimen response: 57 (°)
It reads 185 (°)
